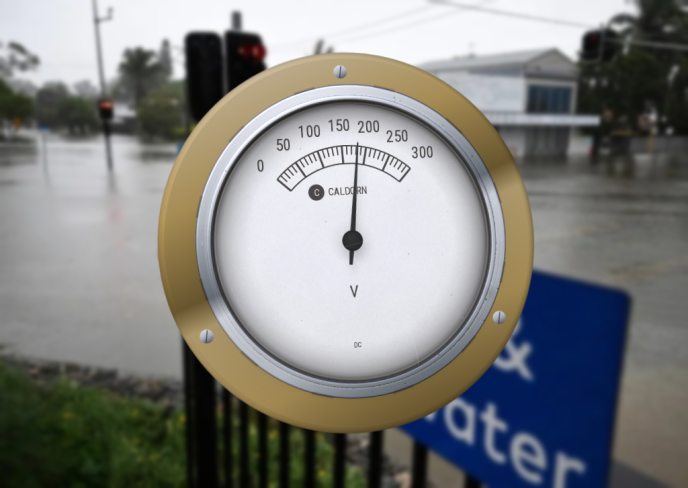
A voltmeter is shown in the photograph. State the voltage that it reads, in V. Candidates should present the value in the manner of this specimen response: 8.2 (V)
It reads 180 (V)
